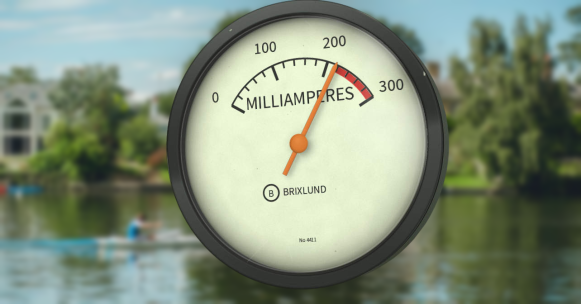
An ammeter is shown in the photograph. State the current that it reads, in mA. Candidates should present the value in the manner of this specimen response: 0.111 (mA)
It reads 220 (mA)
